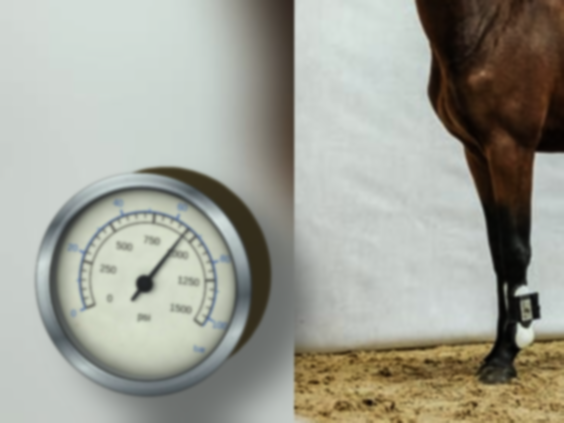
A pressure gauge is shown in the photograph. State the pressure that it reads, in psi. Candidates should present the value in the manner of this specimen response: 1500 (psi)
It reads 950 (psi)
